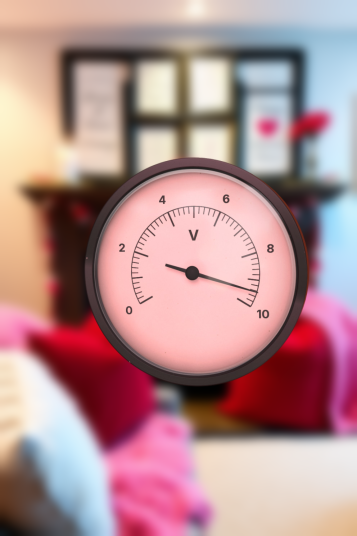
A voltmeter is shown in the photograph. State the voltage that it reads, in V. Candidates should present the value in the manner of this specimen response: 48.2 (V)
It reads 9.4 (V)
